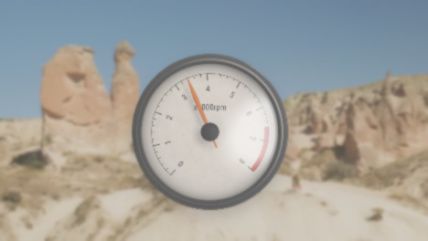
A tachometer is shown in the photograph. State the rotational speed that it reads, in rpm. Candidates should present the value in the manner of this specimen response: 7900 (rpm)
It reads 3400 (rpm)
